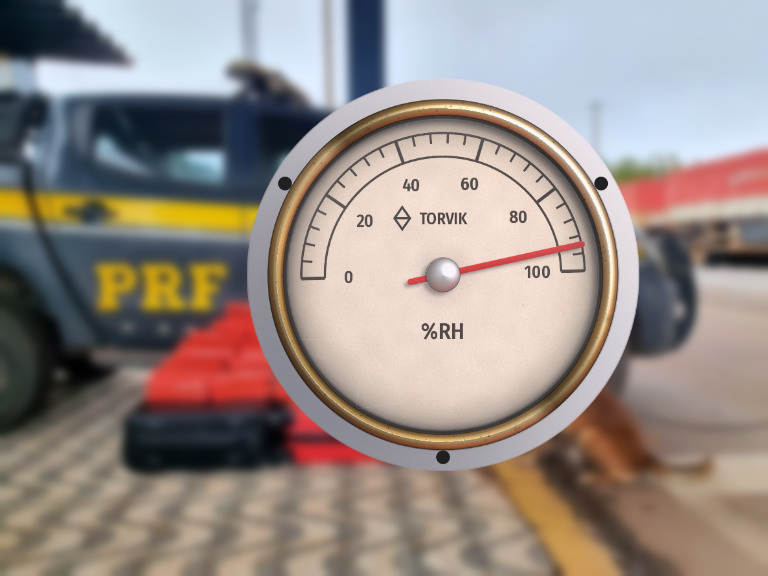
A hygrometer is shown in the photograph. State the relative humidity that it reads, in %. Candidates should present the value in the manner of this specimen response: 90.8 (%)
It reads 94 (%)
